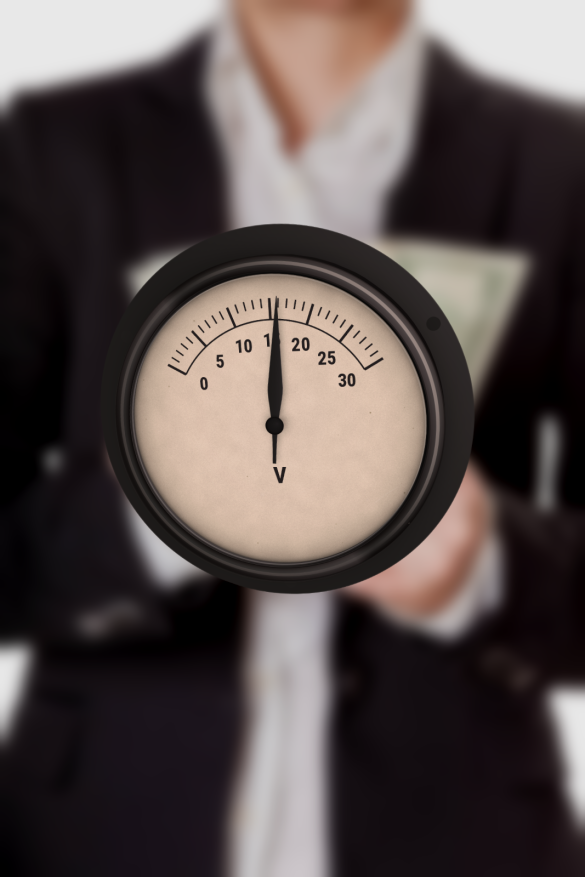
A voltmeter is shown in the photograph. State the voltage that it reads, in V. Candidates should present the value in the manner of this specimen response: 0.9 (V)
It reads 16 (V)
